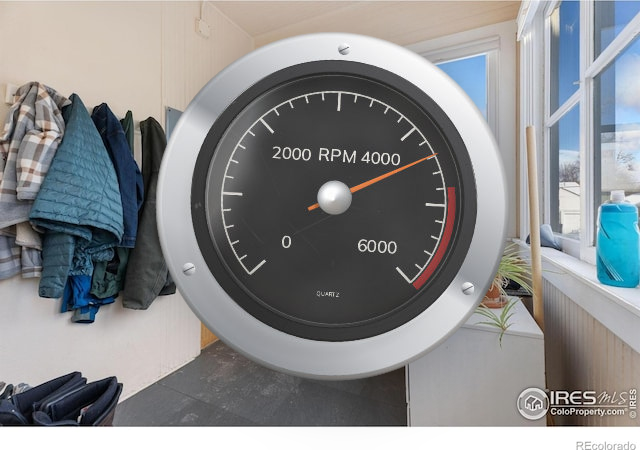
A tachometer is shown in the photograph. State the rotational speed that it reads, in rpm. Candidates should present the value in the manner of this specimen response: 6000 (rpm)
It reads 4400 (rpm)
